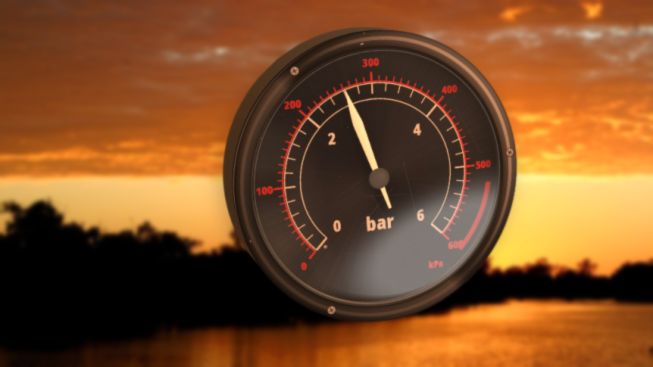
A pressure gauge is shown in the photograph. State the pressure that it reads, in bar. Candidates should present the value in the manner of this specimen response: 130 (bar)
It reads 2.6 (bar)
